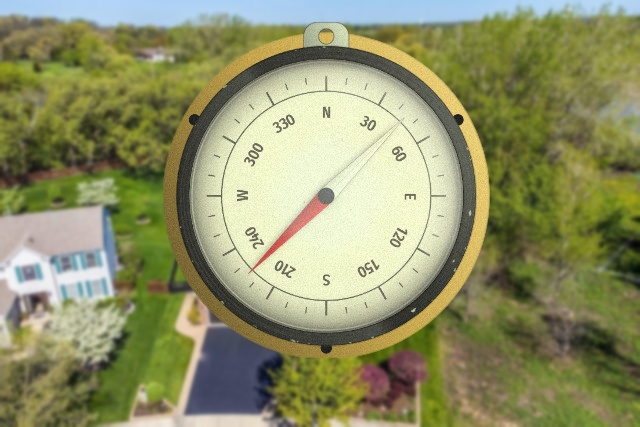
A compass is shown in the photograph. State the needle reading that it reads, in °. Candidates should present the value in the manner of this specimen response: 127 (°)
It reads 225 (°)
